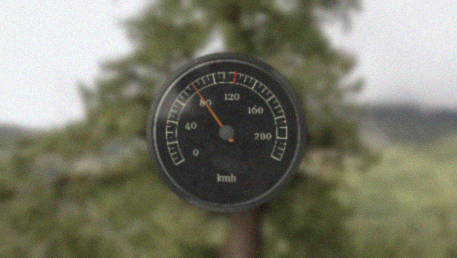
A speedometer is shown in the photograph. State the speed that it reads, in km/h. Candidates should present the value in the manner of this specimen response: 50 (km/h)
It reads 80 (km/h)
